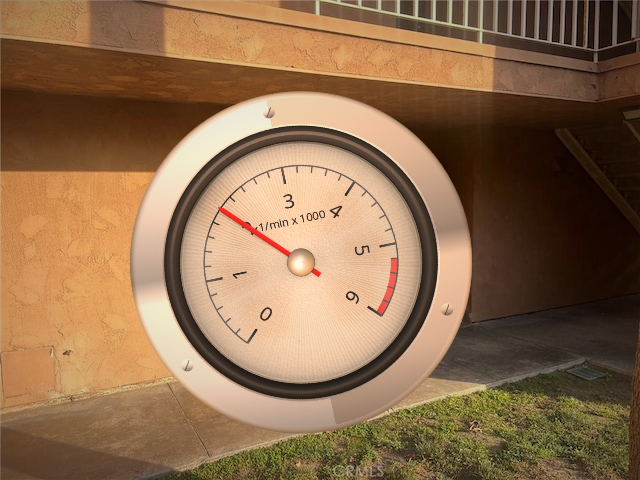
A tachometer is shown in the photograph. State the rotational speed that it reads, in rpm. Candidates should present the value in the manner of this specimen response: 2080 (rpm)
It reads 2000 (rpm)
